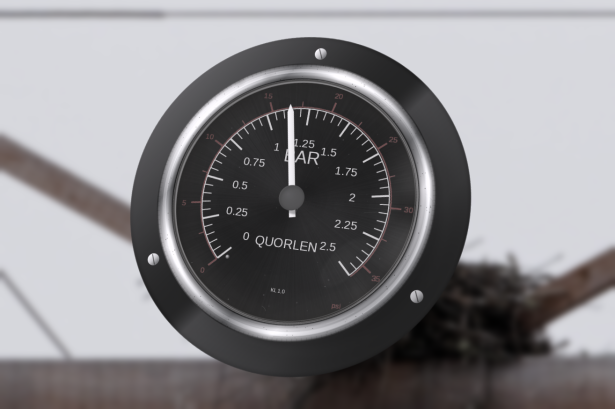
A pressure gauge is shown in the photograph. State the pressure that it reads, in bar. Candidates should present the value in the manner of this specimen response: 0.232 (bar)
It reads 1.15 (bar)
